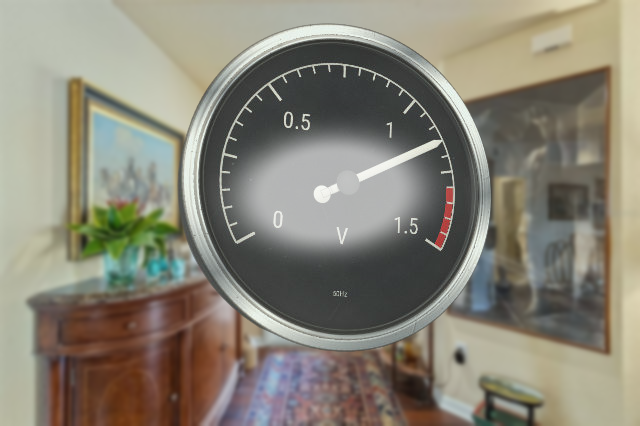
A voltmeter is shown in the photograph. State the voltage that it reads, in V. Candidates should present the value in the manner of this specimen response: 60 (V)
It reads 1.15 (V)
